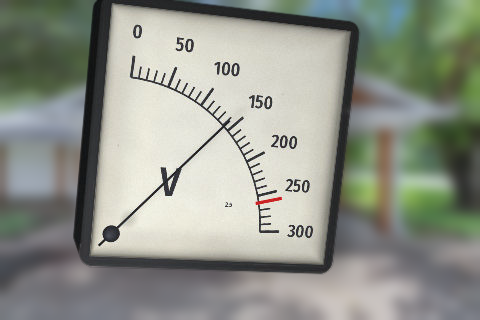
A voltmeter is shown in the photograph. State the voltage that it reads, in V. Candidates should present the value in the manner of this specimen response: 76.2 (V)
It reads 140 (V)
